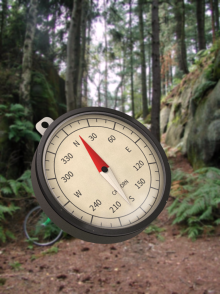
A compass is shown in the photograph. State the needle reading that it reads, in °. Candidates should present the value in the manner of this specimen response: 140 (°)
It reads 10 (°)
